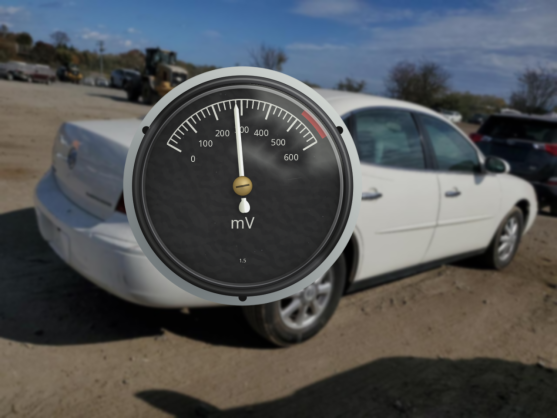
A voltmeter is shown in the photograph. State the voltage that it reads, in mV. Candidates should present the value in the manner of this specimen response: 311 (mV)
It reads 280 (mV)
